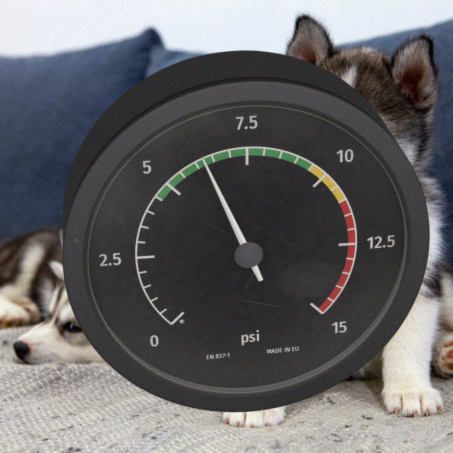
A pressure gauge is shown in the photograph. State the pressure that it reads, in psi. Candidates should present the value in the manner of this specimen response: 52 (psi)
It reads 6.25 (psi)
